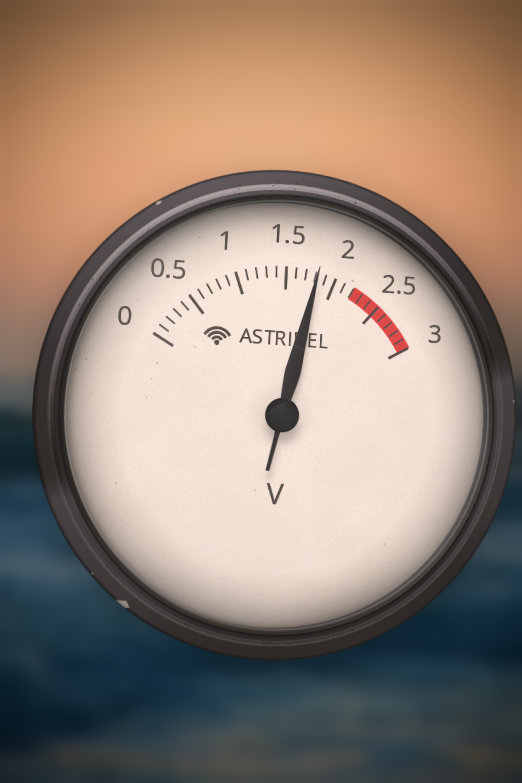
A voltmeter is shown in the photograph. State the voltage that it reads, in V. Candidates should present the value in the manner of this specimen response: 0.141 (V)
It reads 1.8 (V)
